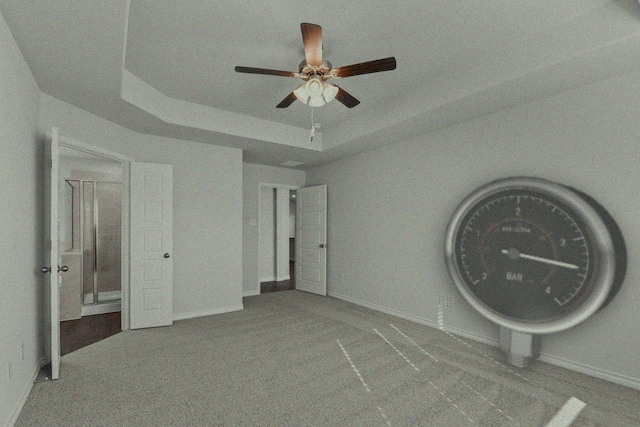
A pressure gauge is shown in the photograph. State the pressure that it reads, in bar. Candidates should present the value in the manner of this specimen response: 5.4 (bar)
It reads 3.4 (bar)
